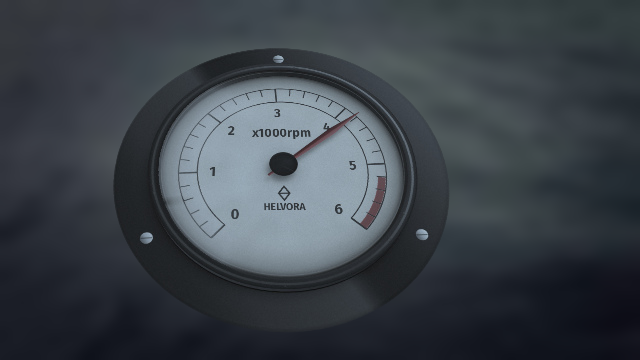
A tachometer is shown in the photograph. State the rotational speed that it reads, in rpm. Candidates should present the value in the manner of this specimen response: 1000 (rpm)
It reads 4200 (rpm)
